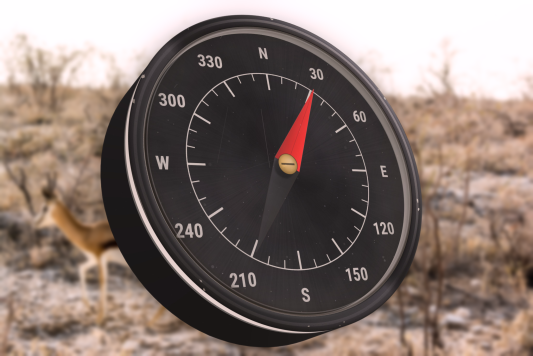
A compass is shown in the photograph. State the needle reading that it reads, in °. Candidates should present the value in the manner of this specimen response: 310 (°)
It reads 30 (°)
